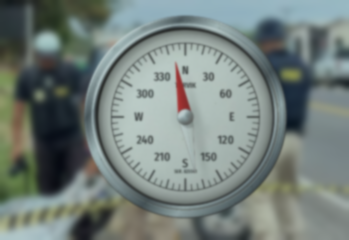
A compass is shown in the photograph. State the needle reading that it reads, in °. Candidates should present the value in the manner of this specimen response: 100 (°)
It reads 350 (°)
